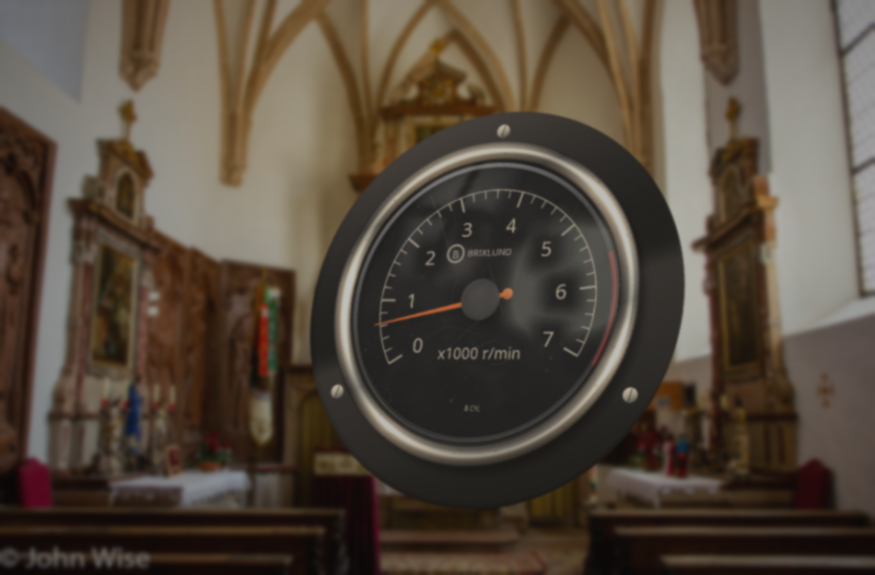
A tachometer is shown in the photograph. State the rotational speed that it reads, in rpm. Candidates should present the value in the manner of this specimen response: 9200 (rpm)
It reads 600 (rpm)
